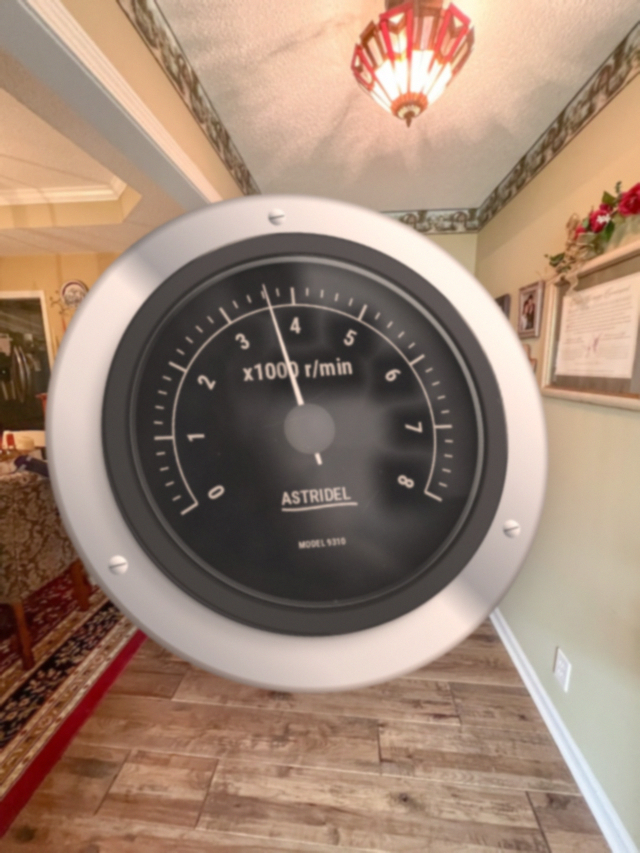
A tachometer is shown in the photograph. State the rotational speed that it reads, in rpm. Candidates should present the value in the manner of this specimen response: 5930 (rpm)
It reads 3600 (rpm)
